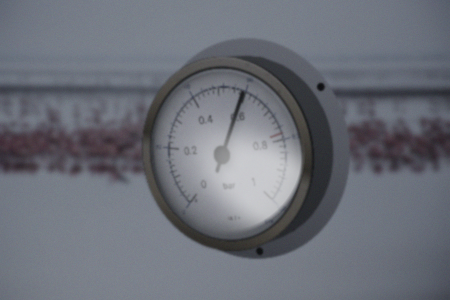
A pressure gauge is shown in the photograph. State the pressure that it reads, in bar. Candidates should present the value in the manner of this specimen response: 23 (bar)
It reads 0.6 (bar)
